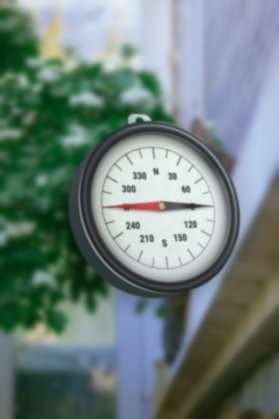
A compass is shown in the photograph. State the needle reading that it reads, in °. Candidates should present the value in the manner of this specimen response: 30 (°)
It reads 270 (°)
